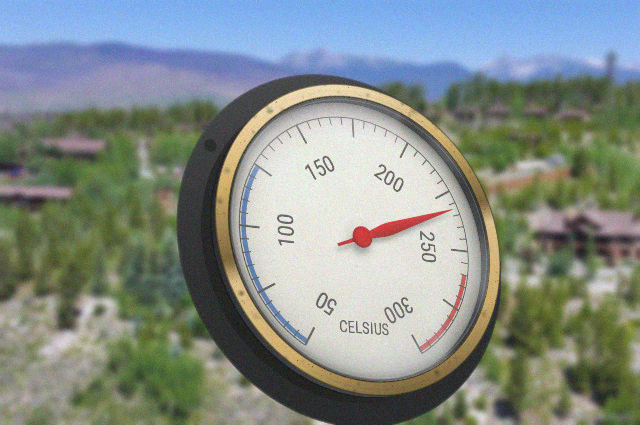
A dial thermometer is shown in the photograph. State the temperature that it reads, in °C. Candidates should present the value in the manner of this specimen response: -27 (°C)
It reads 232.5 (°C)
